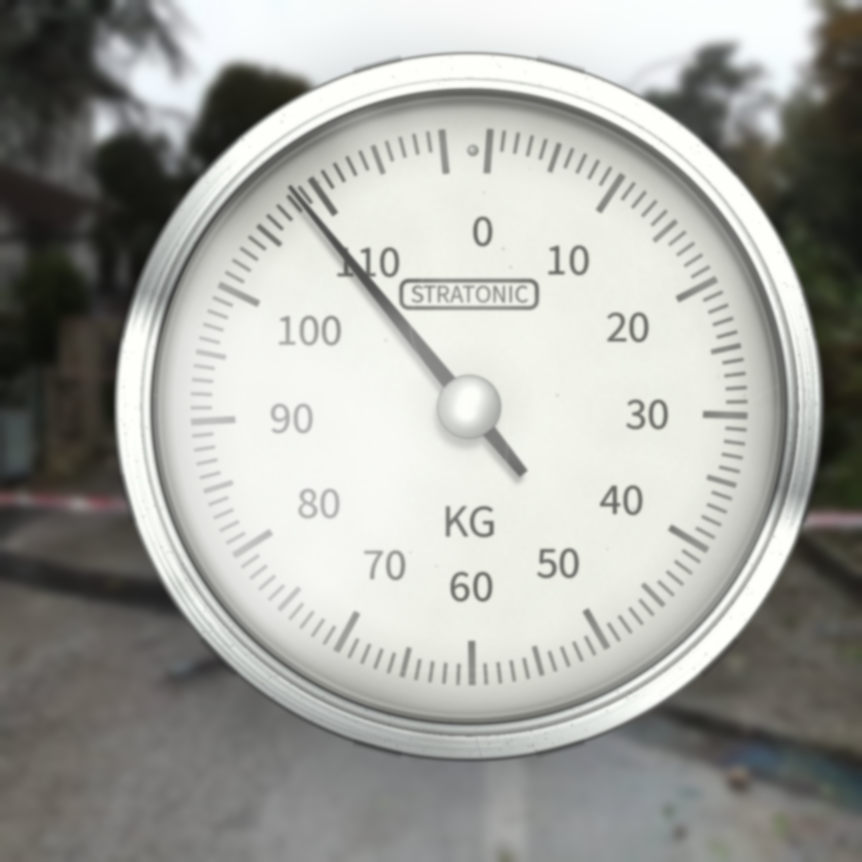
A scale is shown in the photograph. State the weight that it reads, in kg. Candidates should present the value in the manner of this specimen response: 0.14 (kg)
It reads 108.5 (kg)
